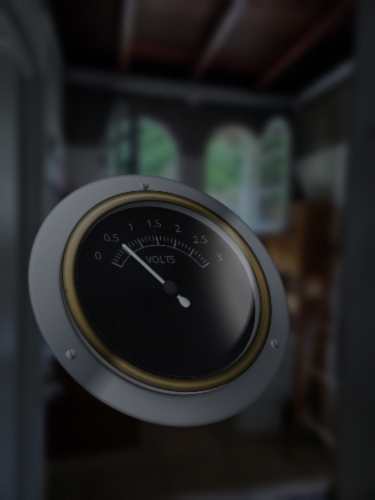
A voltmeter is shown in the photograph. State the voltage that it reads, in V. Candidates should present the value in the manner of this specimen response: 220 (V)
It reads 0.5 (V)
